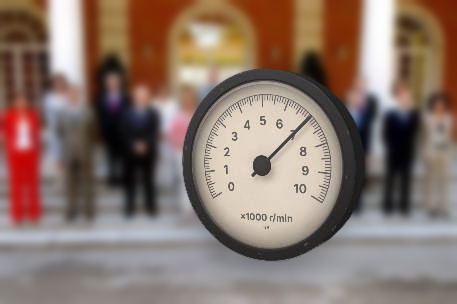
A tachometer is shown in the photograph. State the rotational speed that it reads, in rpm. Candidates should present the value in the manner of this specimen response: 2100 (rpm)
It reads 7000 (rpm)
